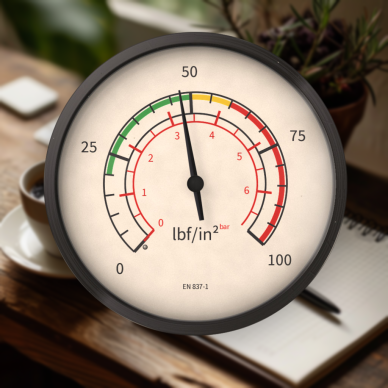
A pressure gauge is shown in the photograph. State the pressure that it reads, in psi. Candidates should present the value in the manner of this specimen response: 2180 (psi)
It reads 47.5 (psi)
